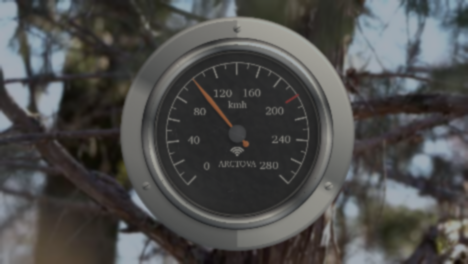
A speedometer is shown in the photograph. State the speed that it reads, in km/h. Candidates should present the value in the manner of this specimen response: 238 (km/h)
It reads 100 (km/h)
